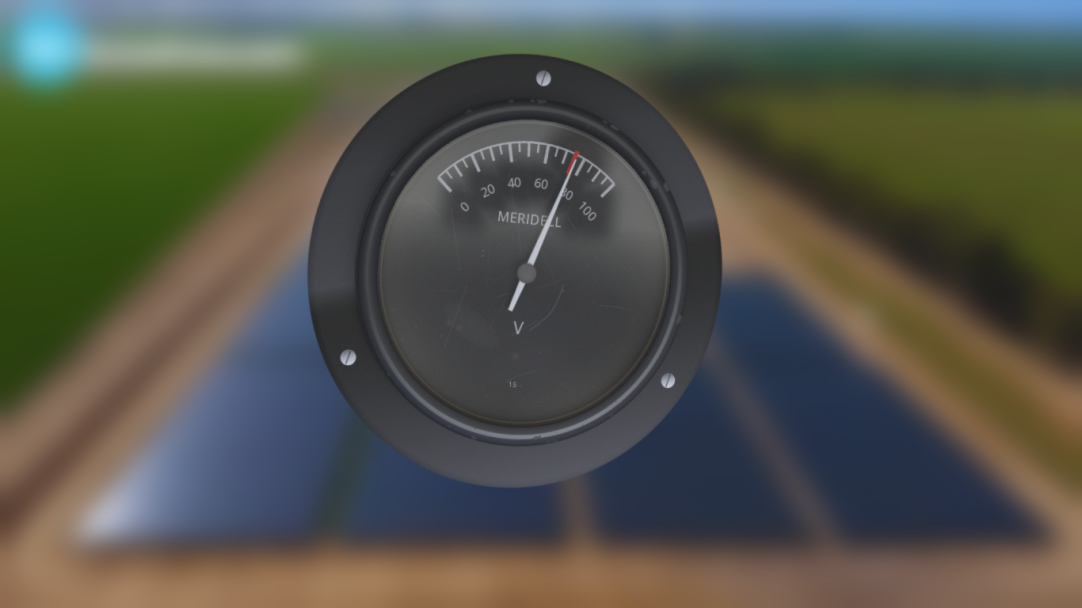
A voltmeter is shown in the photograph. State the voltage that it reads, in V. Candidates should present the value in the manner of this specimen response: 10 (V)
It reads 75 (V)
